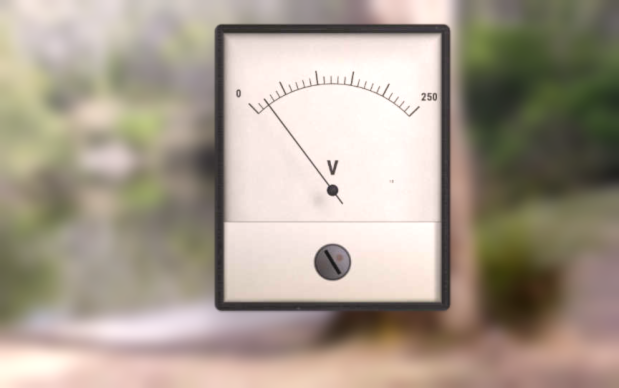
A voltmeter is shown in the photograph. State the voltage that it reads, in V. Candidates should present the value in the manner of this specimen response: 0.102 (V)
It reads 20 (V)
